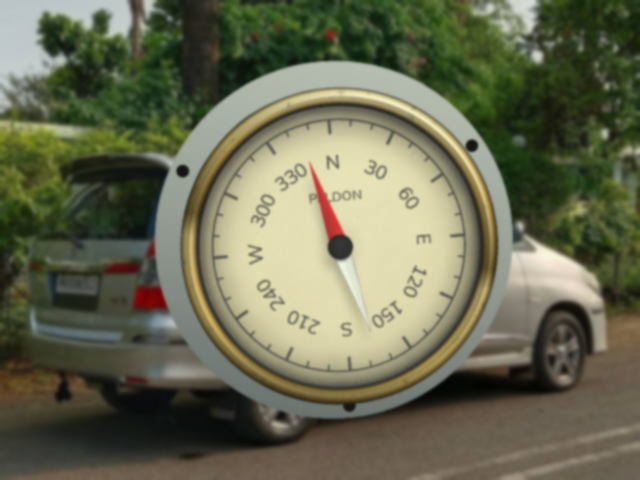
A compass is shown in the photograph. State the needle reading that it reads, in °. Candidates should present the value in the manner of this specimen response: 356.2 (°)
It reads 345 (°)
